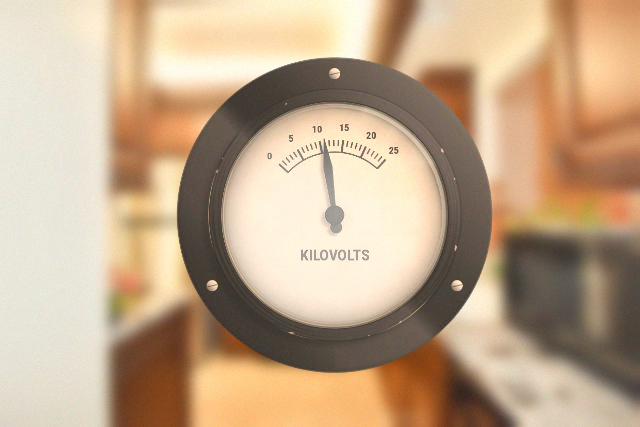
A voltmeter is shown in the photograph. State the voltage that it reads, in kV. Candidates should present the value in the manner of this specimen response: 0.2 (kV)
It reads 11 (kV)
